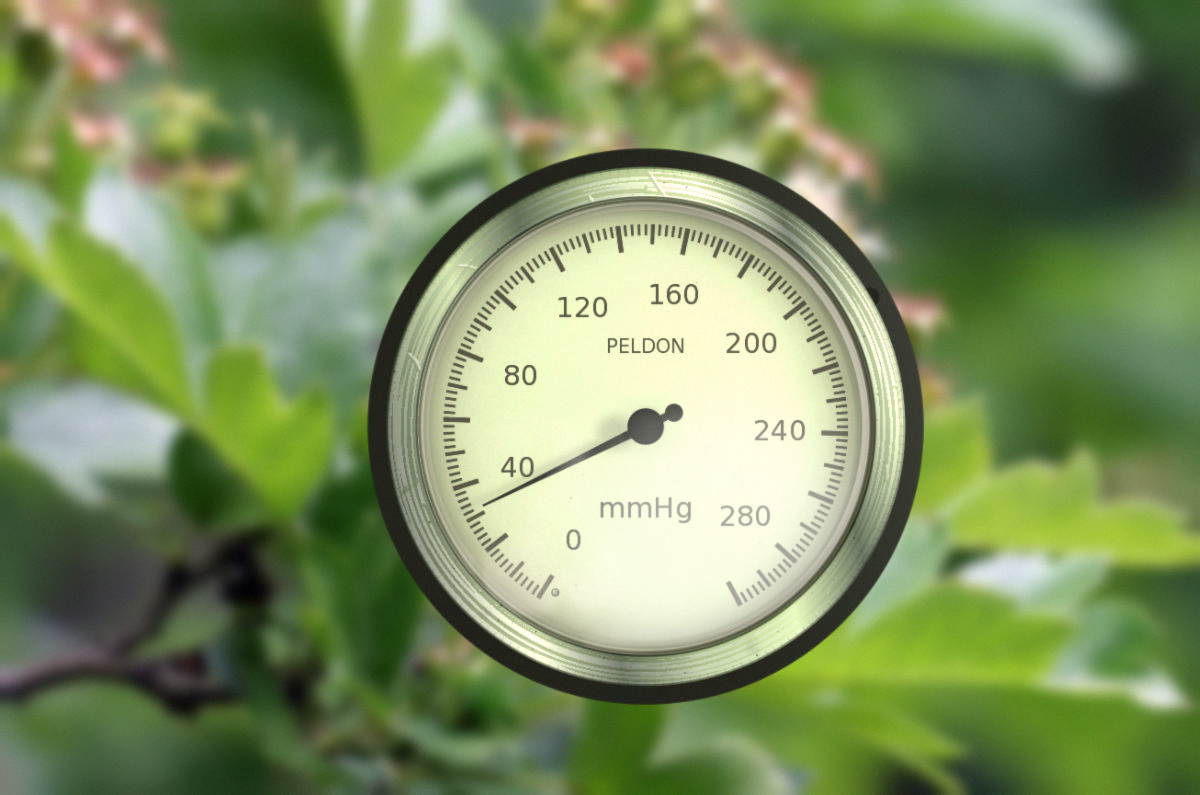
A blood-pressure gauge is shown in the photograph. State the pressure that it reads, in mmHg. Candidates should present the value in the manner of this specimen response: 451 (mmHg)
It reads 32 (mmHg)
